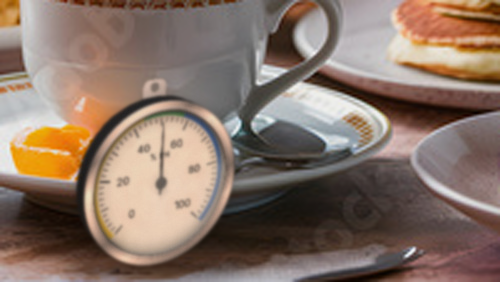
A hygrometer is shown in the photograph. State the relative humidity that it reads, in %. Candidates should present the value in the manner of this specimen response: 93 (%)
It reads 50 (%)
